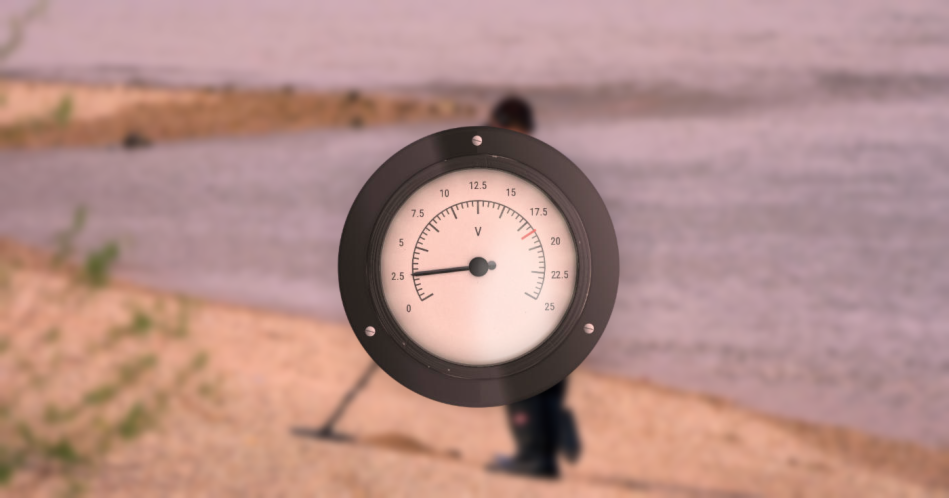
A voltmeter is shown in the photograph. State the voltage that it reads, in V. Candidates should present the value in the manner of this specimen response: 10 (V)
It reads 2.5 (V)
